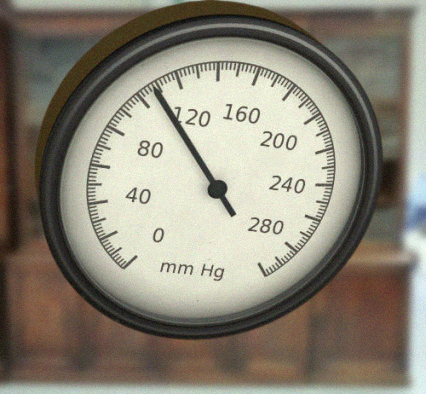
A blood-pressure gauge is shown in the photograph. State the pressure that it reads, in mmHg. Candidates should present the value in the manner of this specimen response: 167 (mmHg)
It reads 108 (mmHg)
